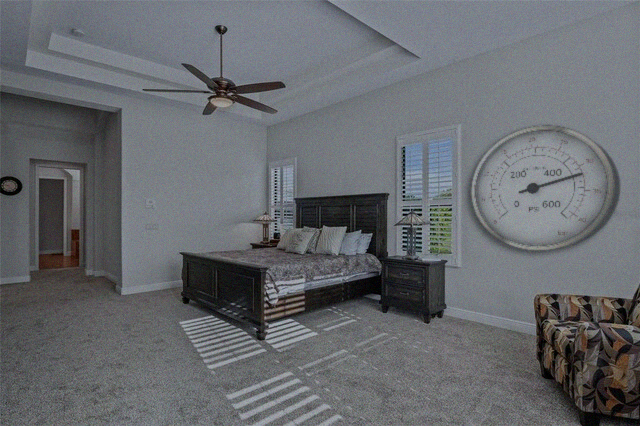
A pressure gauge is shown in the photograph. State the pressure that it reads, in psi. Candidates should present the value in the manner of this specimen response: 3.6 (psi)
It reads 460 (psi)
